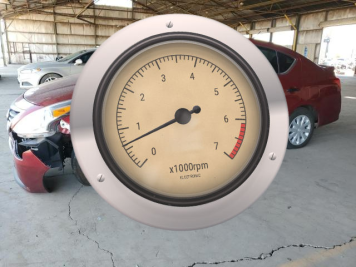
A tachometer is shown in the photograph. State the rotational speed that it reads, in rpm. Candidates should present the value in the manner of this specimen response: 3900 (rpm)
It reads 600 (rpm)
